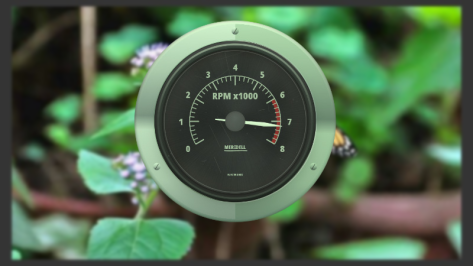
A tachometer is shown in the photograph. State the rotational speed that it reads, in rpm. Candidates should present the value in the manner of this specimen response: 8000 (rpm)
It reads 7200 (rpm)
